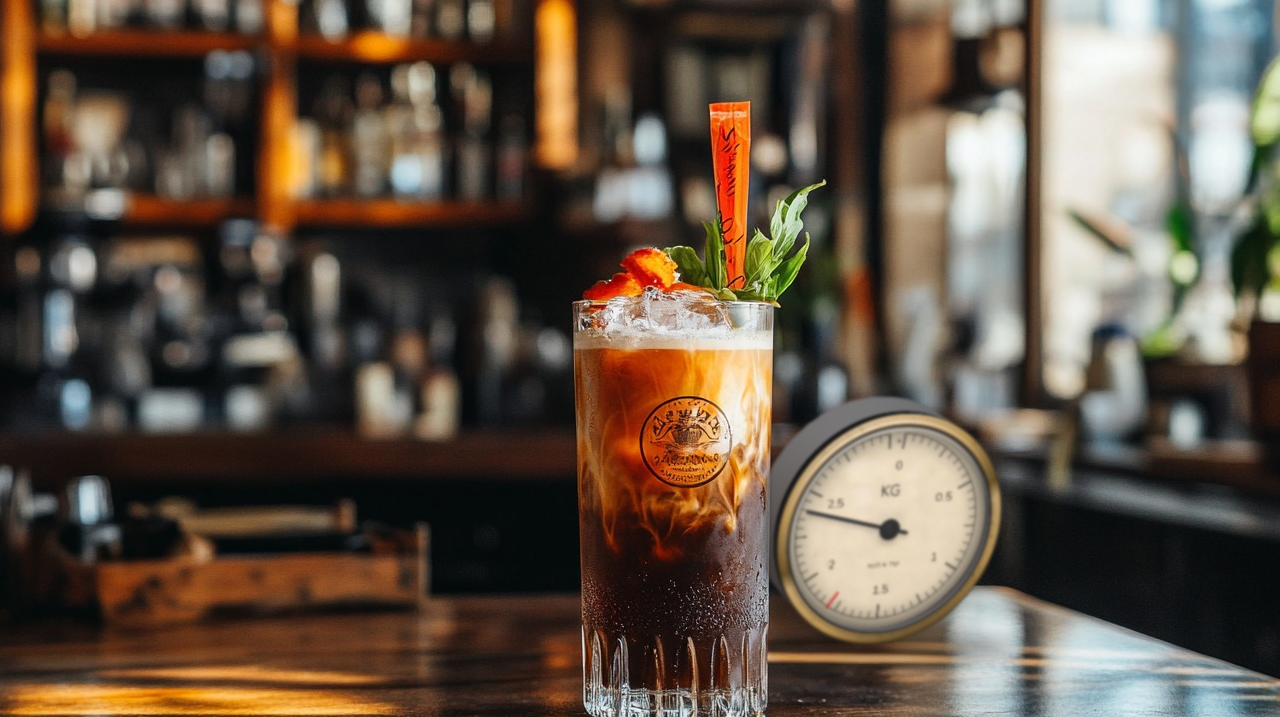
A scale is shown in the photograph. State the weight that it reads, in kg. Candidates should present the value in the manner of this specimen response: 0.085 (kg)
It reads 2.4 (kg)
